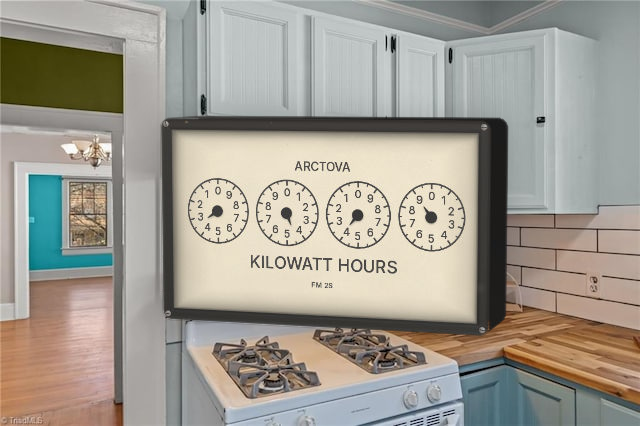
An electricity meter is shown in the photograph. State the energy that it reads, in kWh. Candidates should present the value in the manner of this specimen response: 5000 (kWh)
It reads 3439 (kWh)
